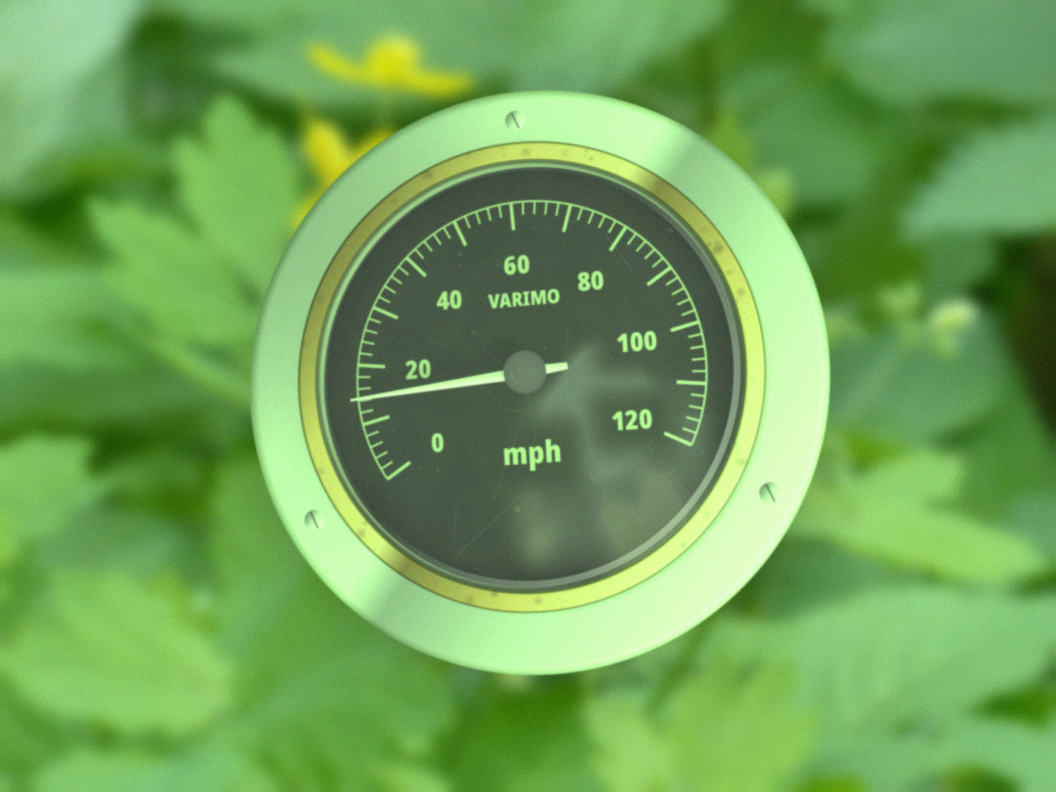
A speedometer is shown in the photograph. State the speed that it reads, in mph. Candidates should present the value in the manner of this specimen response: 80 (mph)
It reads 14 (mph)
